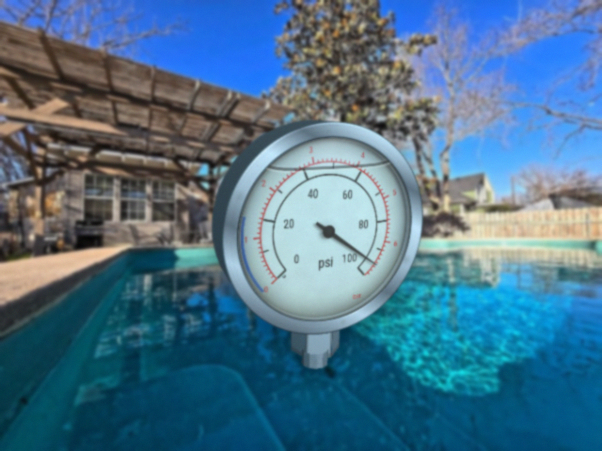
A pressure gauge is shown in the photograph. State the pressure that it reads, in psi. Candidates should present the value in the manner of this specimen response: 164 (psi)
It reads 95 (psi)
